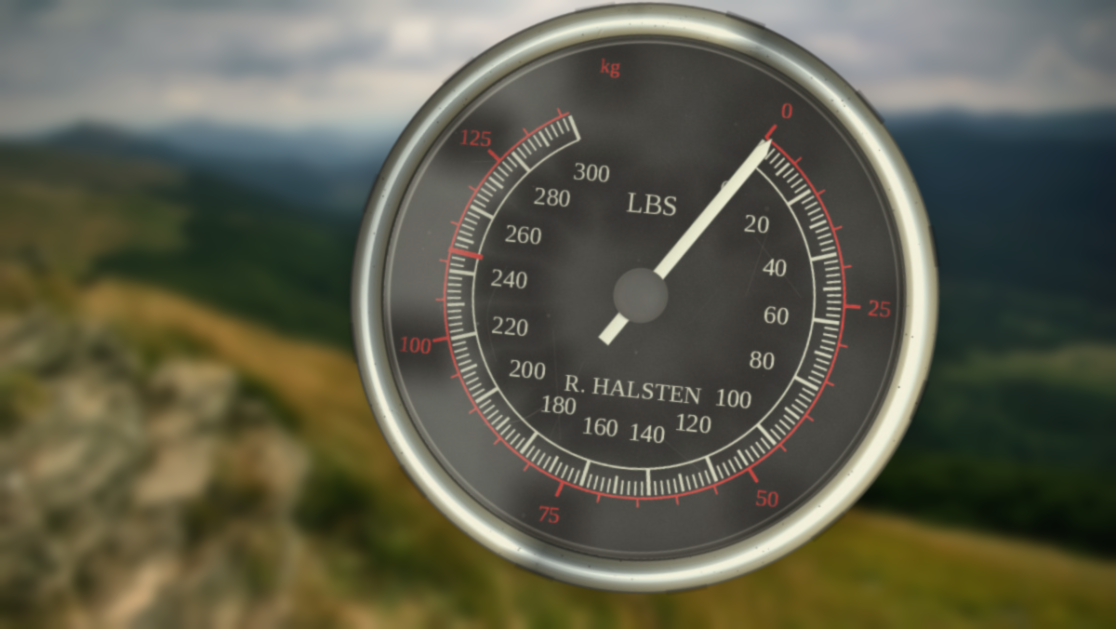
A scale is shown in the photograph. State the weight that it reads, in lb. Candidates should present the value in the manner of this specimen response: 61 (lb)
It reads 2 (lb)
